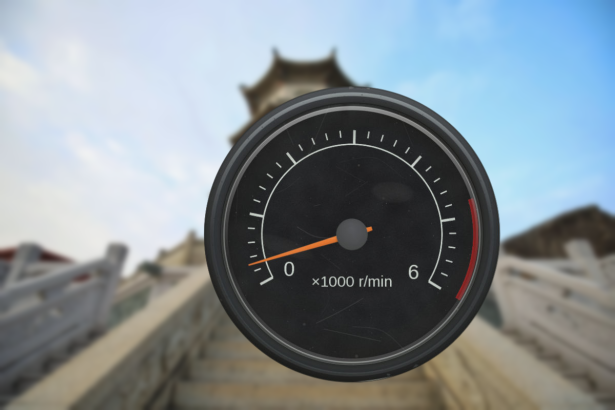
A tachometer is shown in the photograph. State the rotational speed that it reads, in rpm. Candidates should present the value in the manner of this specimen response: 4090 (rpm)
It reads 300 (rpm)
